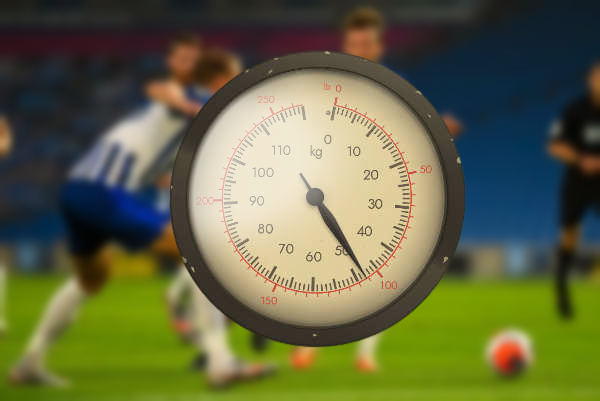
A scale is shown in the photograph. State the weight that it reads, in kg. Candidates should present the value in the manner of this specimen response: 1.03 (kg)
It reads 48 (kg)
